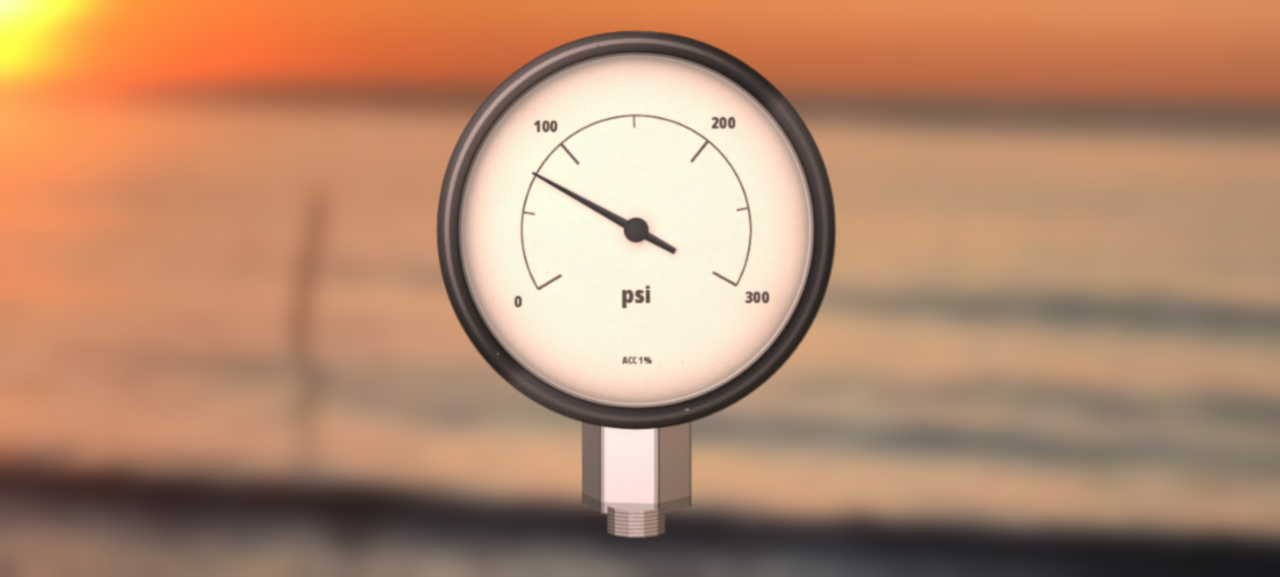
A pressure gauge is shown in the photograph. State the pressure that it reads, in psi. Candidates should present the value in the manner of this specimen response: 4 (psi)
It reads 75 (psi)
